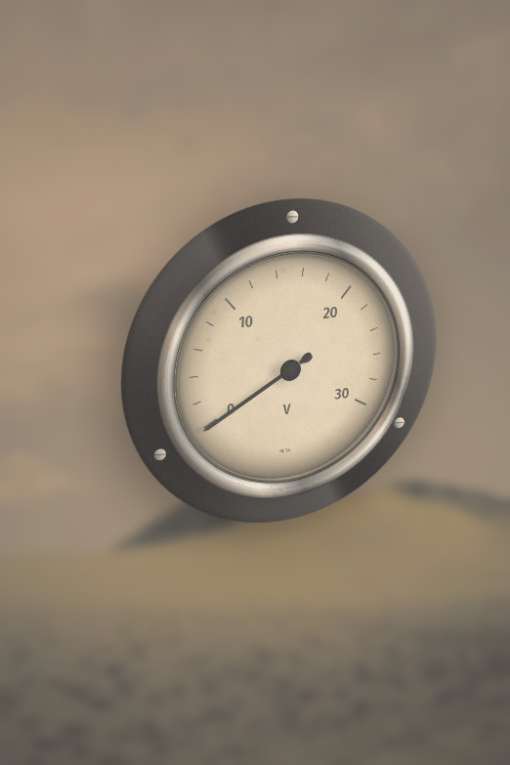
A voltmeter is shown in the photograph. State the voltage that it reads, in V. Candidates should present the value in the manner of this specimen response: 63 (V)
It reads 0 (V)
